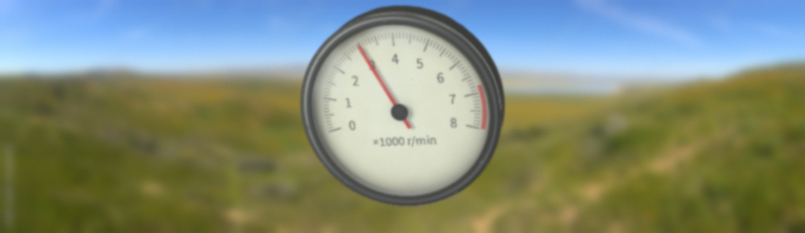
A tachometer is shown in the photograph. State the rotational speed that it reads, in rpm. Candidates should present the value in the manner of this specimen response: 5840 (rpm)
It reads 3000 (rpm)
